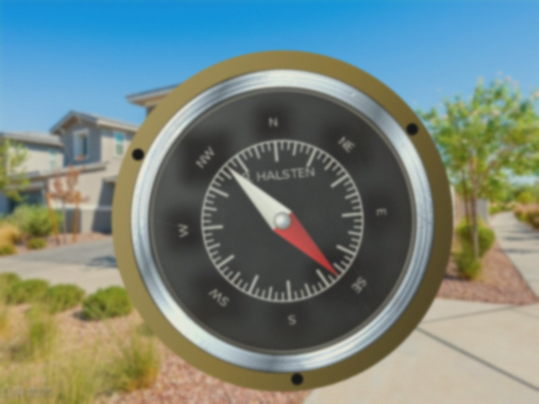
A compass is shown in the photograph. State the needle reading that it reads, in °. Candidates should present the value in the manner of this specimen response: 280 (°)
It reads 140 (°)
